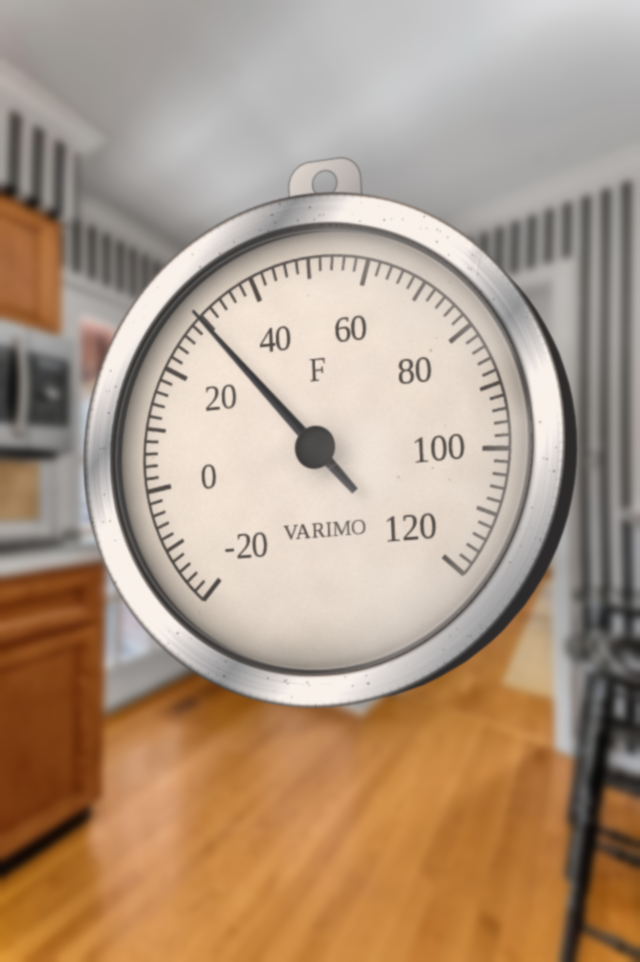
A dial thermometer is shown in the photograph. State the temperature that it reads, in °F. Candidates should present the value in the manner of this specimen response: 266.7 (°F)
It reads 30 (°F)
